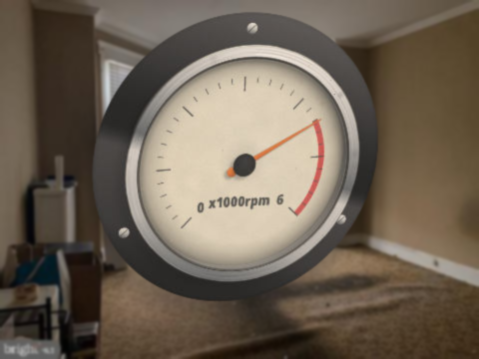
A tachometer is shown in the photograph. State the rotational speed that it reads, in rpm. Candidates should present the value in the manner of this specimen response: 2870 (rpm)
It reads 4400 (rpm)
